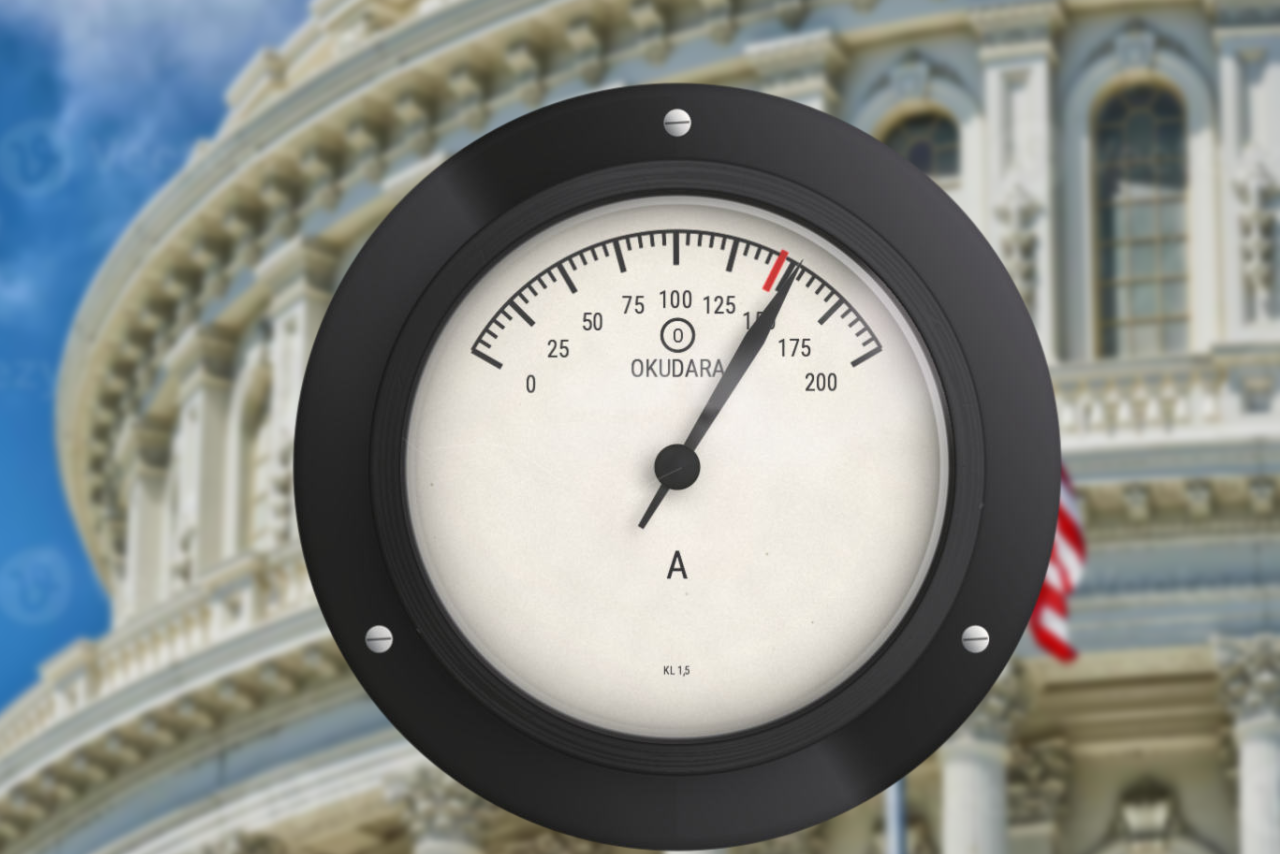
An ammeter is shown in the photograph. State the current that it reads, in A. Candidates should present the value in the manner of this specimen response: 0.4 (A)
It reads 152.5 (A)
